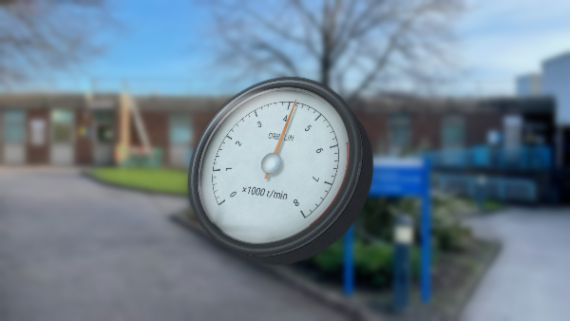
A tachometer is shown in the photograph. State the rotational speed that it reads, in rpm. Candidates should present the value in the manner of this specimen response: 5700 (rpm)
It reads 4200 (rpm)
